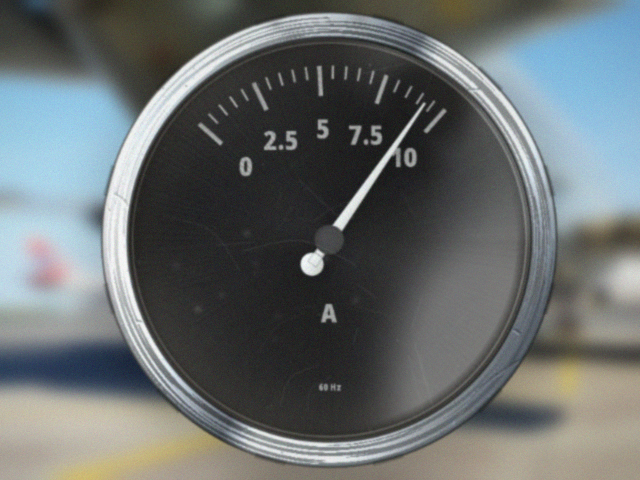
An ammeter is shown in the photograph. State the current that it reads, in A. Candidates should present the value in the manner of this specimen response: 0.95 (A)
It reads 9.25 (A)
